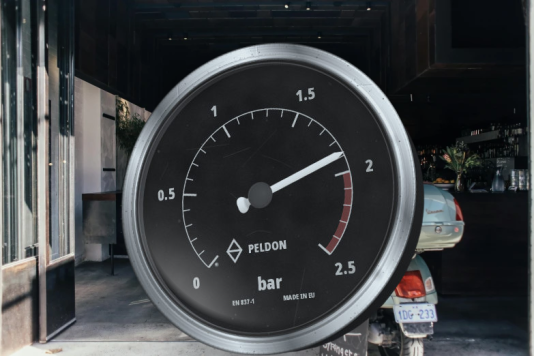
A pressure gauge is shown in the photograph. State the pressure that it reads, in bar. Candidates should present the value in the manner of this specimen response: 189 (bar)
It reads 1.9 (bar)
